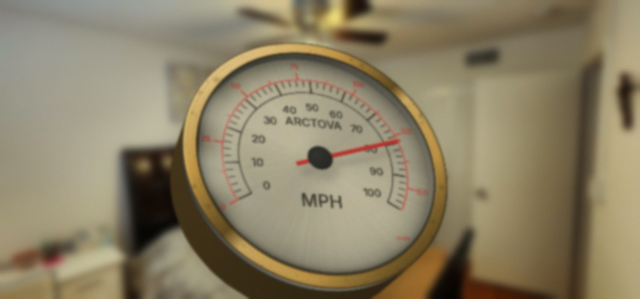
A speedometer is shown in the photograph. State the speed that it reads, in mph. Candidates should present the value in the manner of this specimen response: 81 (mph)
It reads 80 (mph)
